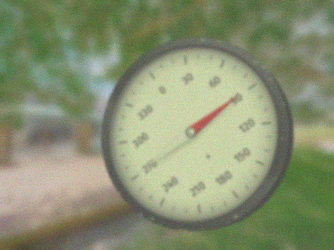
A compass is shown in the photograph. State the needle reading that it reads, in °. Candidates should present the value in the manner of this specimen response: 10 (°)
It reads 90 (°)
